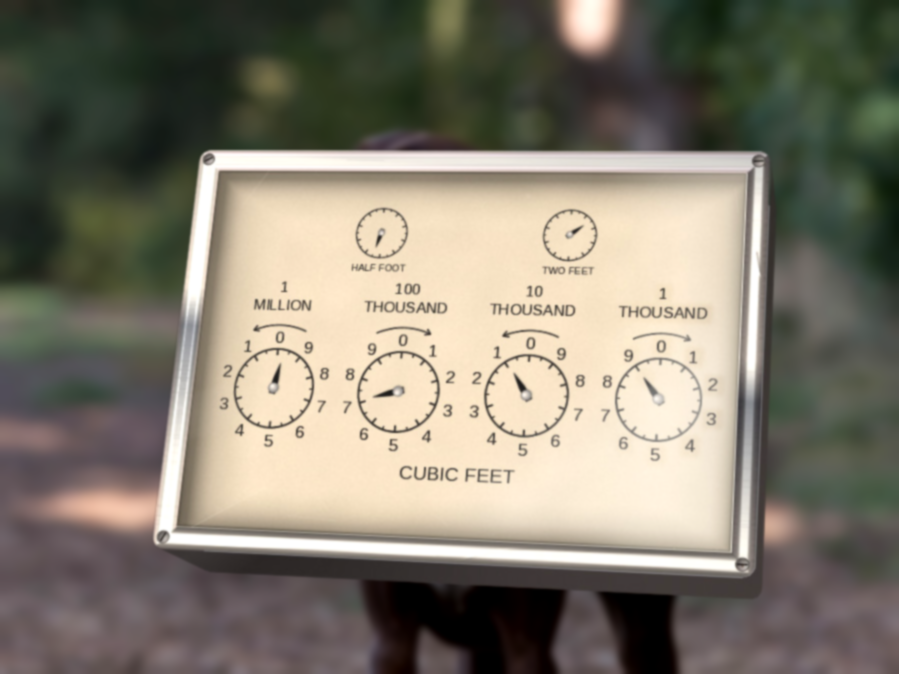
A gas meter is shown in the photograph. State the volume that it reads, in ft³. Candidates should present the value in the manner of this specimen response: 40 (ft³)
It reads 970900 (ft³)
